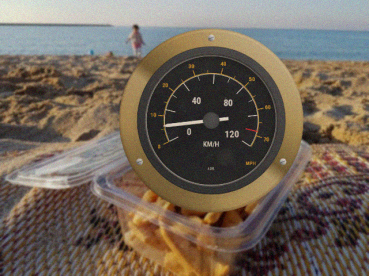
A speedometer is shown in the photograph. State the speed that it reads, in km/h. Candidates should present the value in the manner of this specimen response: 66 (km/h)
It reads 10 (km/h)
